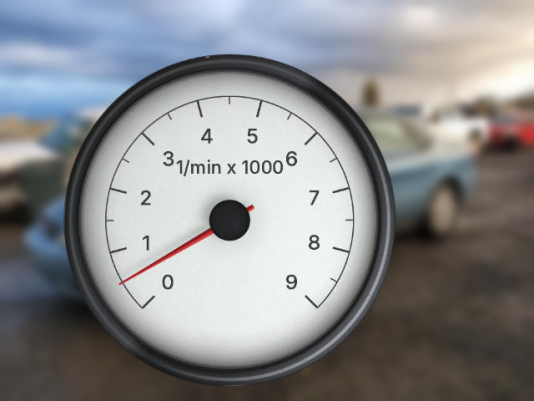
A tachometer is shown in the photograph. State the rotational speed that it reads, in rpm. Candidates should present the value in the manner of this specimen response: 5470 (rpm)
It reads 500 (rpm)
